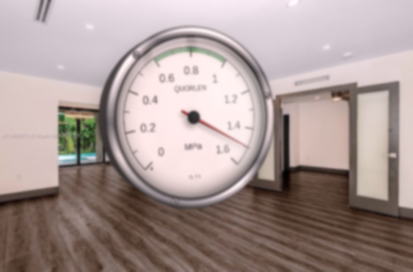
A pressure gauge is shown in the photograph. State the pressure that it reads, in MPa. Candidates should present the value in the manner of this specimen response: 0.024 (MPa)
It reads 1.5 (MPa)
